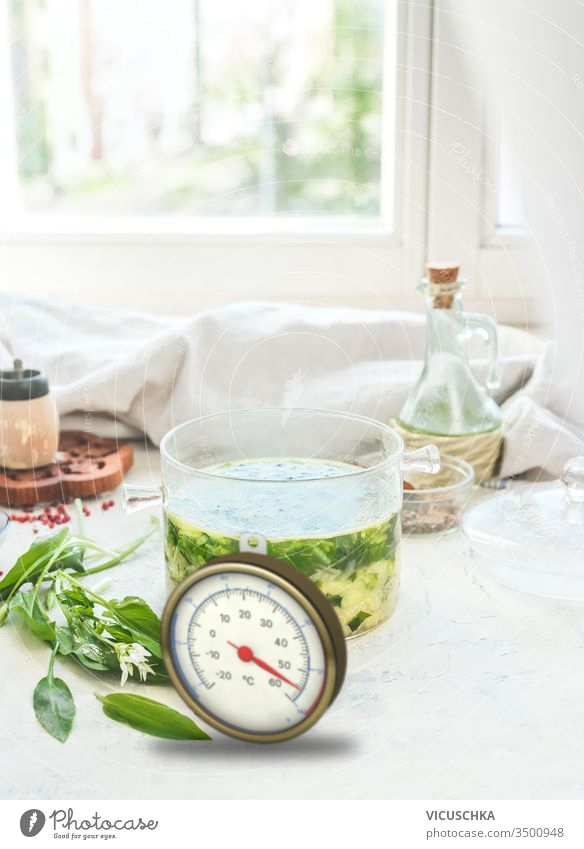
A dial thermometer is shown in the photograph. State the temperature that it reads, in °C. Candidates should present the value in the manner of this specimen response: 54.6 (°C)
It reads 55 (°C)
